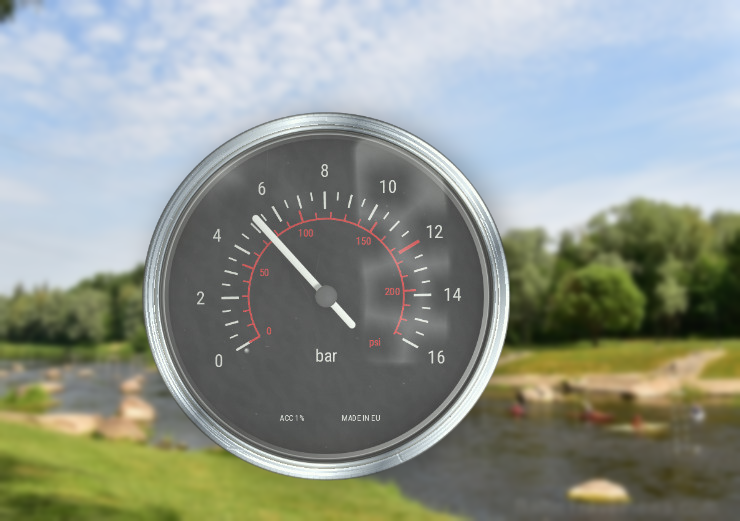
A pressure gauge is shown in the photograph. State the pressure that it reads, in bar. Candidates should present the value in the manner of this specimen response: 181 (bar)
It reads 5.25 (bar)
